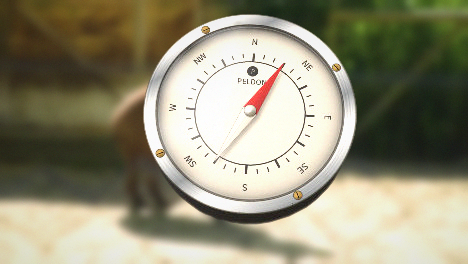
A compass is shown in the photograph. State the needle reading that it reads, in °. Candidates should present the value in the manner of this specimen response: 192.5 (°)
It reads 30 (°)
